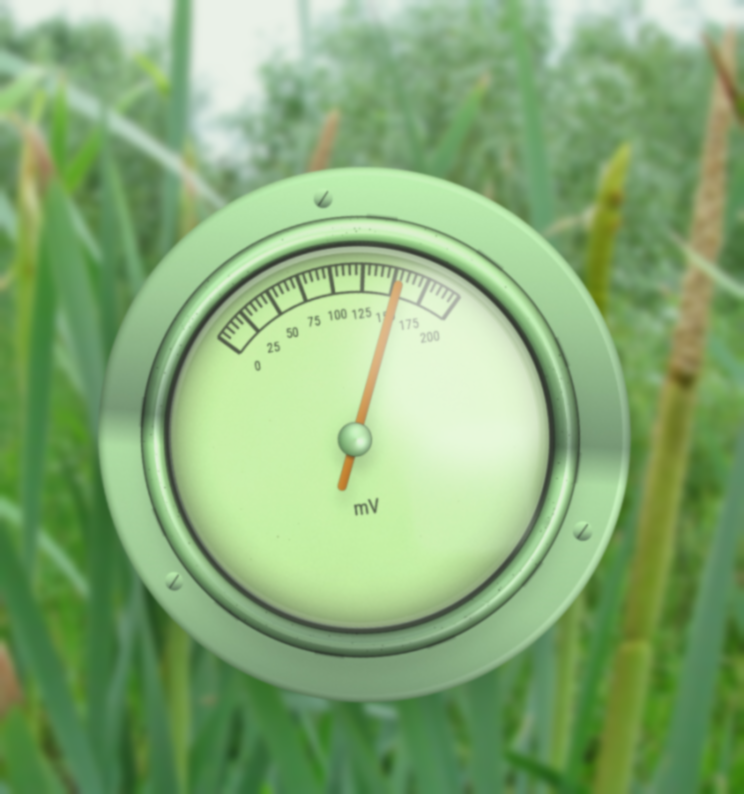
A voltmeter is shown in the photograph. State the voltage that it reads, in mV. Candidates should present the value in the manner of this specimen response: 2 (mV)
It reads 155 (mV)
